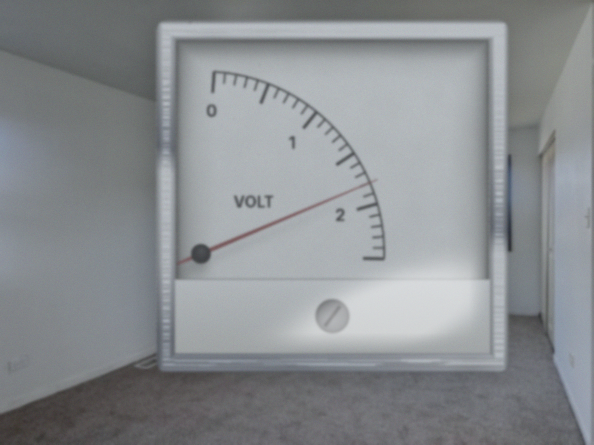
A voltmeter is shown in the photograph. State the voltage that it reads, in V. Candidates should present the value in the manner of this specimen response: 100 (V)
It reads 1.8 (V)
